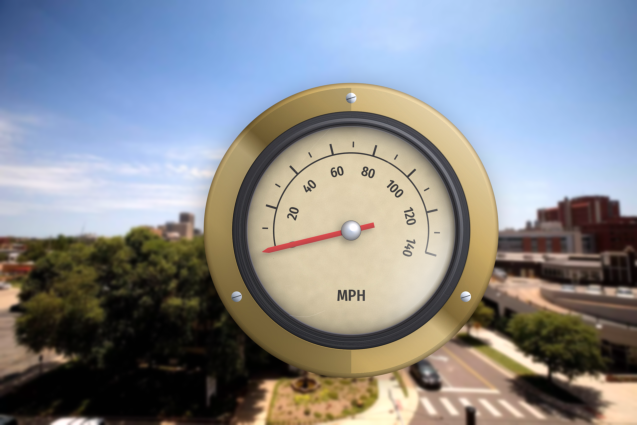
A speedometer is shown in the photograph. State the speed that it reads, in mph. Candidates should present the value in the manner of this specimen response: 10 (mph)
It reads 0 (mph)
